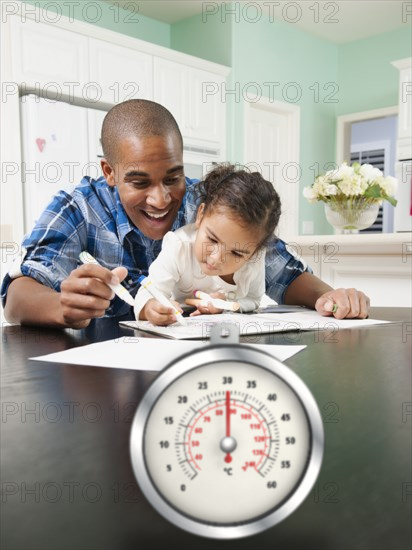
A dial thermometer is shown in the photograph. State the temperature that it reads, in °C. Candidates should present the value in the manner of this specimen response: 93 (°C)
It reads 30 (°C)
